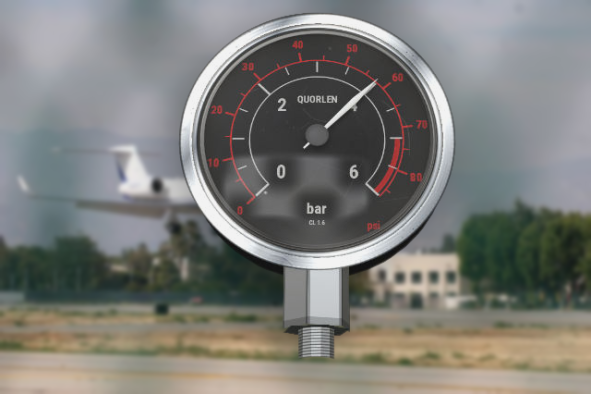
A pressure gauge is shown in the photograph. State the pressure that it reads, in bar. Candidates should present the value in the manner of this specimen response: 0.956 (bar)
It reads 4 (bar)
